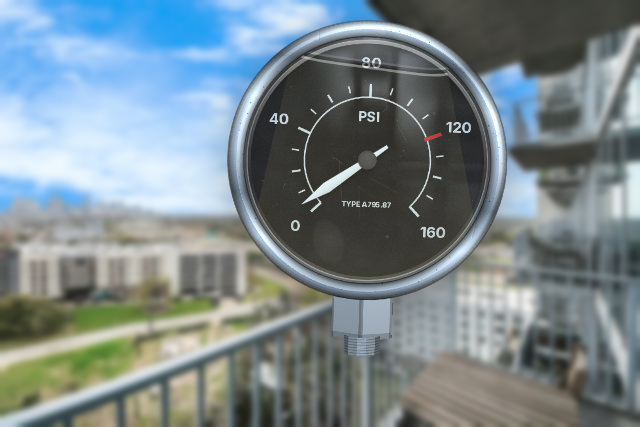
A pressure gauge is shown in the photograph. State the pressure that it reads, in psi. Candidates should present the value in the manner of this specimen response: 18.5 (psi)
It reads 5 (psi)
